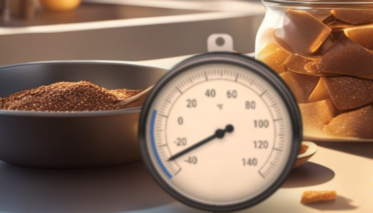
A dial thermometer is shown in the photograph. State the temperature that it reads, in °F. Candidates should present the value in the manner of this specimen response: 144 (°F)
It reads -30 (°F)
